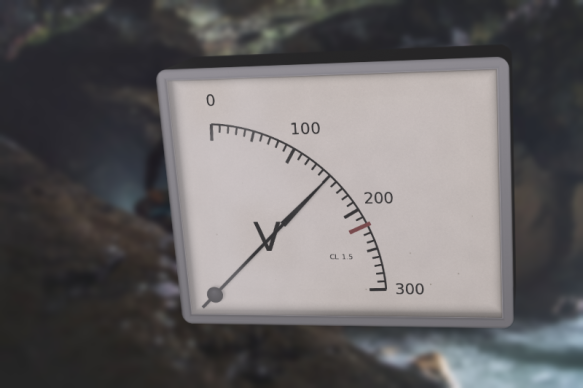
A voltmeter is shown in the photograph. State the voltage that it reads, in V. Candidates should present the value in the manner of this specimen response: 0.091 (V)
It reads 150 (V)
